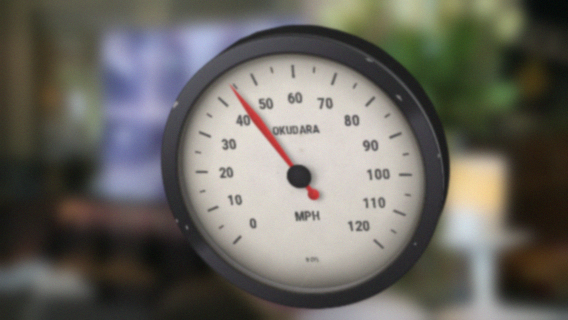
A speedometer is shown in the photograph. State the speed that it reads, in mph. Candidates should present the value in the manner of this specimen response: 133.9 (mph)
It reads 45 (mph)
